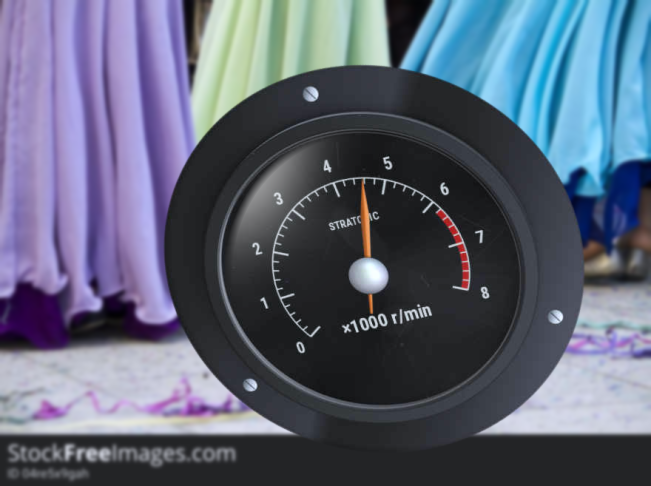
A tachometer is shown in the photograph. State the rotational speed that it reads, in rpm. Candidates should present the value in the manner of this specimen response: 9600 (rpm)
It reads 4600 (rpm)
